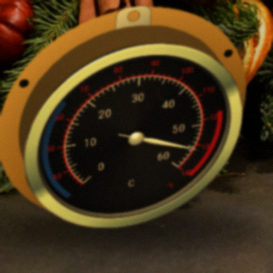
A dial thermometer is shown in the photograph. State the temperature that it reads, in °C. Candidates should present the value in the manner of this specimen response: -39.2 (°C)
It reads 55 (°C)
